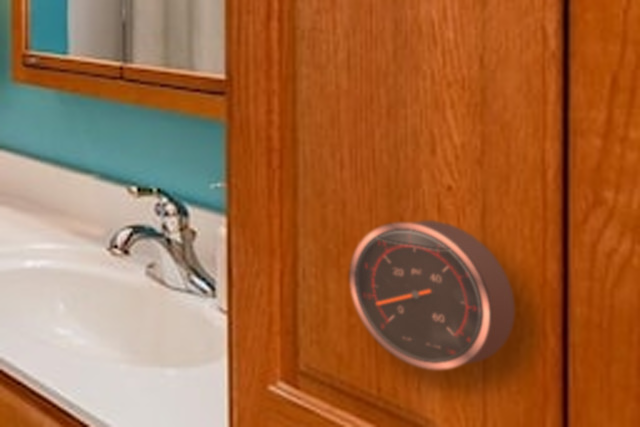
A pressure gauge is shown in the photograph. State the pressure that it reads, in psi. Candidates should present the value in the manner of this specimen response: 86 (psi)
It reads 5 (psi)
